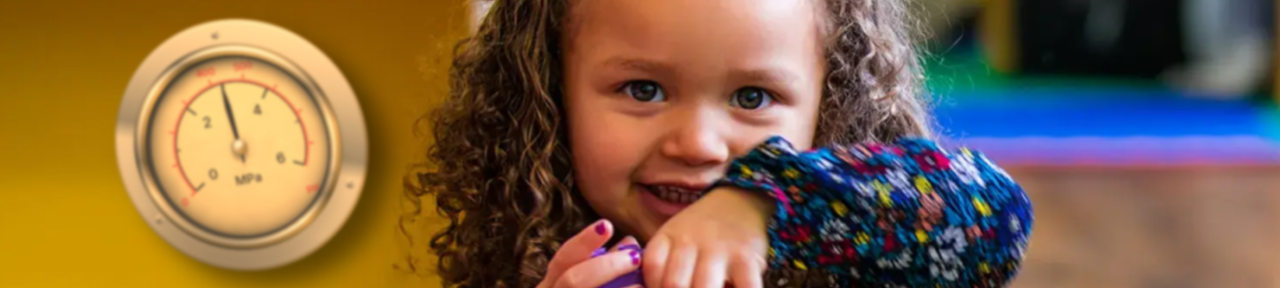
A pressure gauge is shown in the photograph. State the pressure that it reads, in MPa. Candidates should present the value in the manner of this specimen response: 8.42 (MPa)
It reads 3 (MPa)
